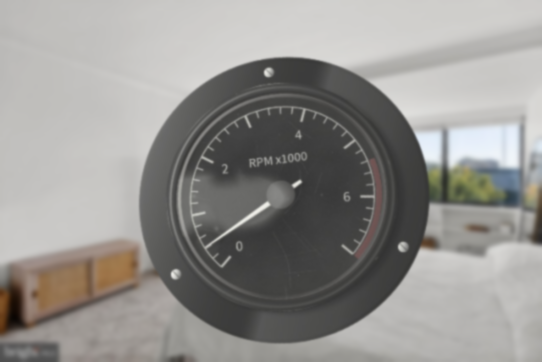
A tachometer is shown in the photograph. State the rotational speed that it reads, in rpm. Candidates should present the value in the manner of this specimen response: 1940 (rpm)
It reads 400 (rpm)
